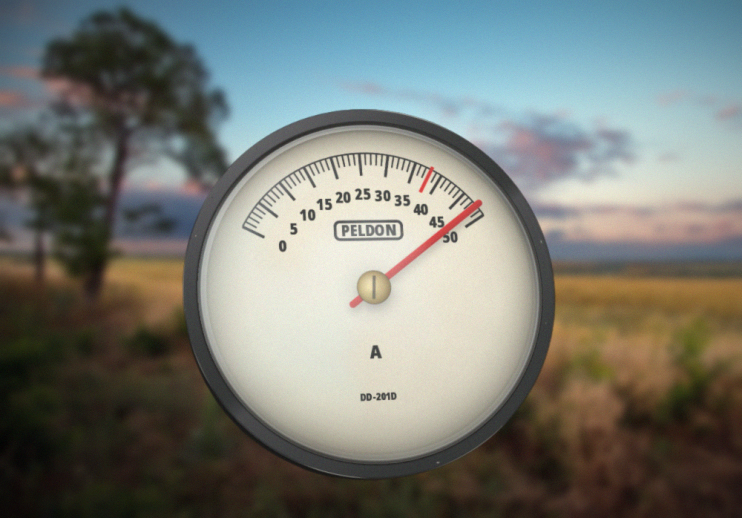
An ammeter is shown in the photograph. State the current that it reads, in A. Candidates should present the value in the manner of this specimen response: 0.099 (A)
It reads 48 (A)
